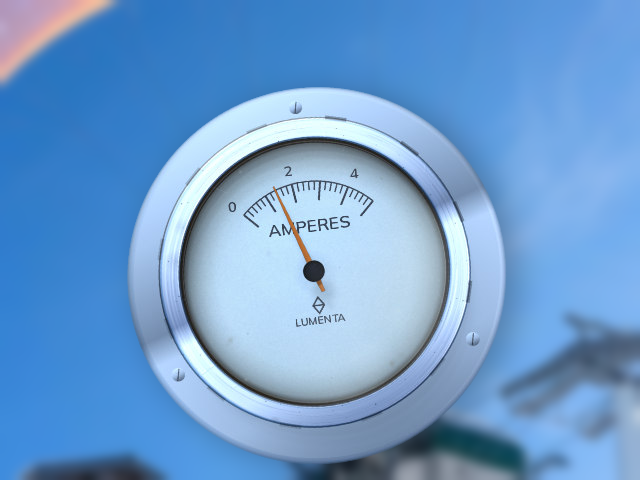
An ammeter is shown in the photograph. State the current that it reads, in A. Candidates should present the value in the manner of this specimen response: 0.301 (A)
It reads 1.4 (A)
